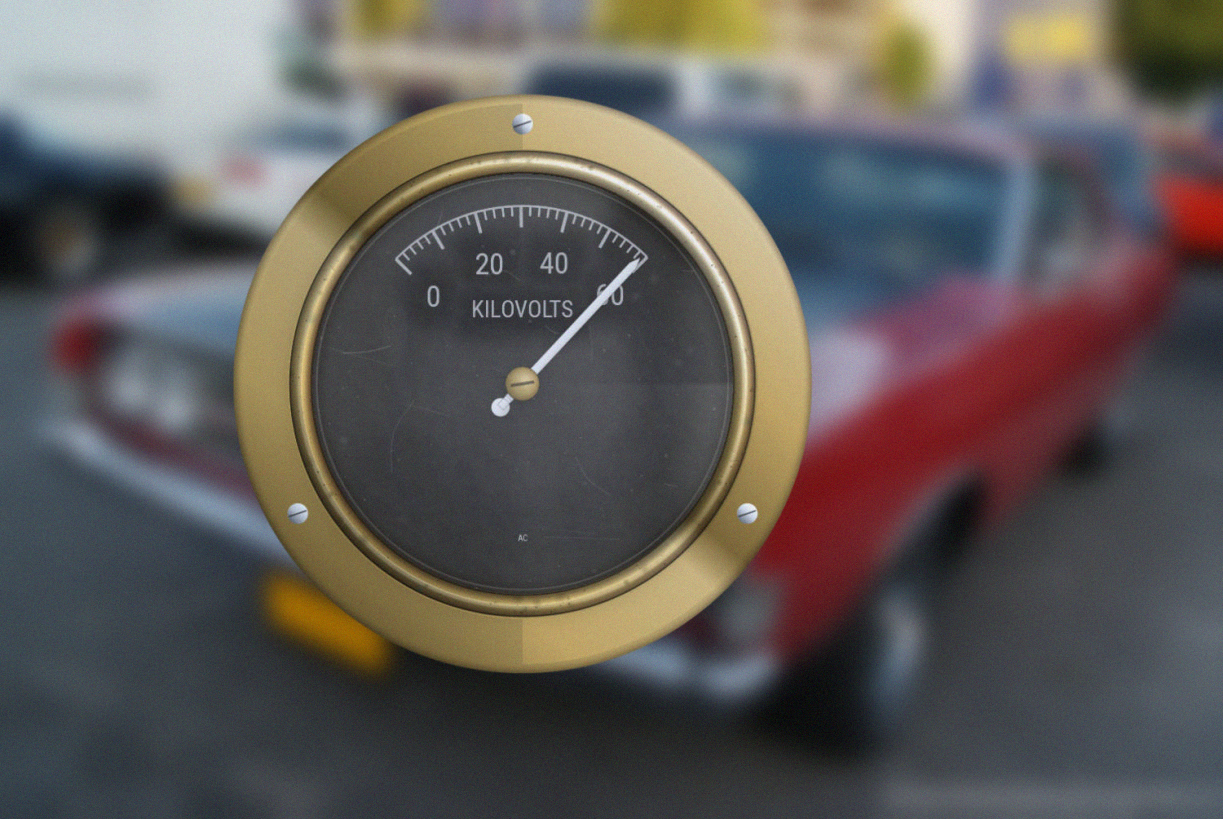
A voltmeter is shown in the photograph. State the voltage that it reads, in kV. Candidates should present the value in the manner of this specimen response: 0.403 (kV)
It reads 59 (kV)
